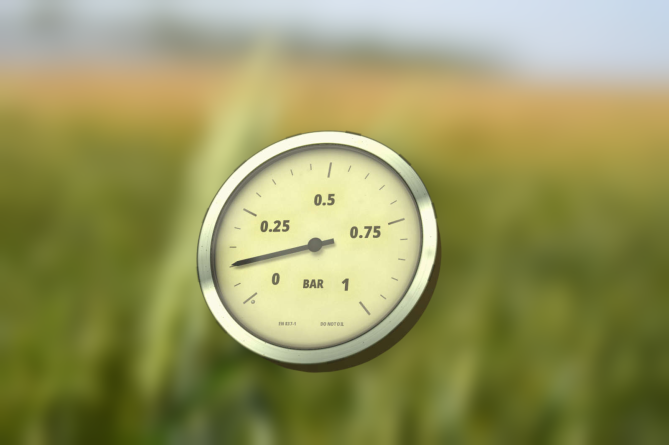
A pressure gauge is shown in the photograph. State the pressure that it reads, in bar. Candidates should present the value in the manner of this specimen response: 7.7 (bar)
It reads 0.1 (bar)
